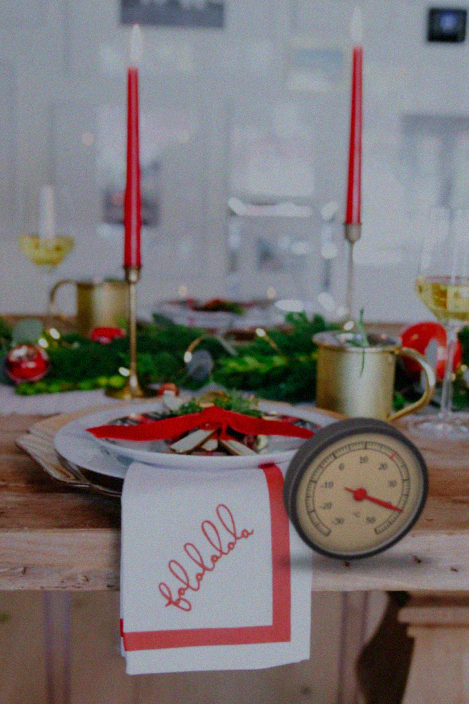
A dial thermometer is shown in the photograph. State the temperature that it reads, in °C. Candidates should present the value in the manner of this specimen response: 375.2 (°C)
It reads 40 (°C)
